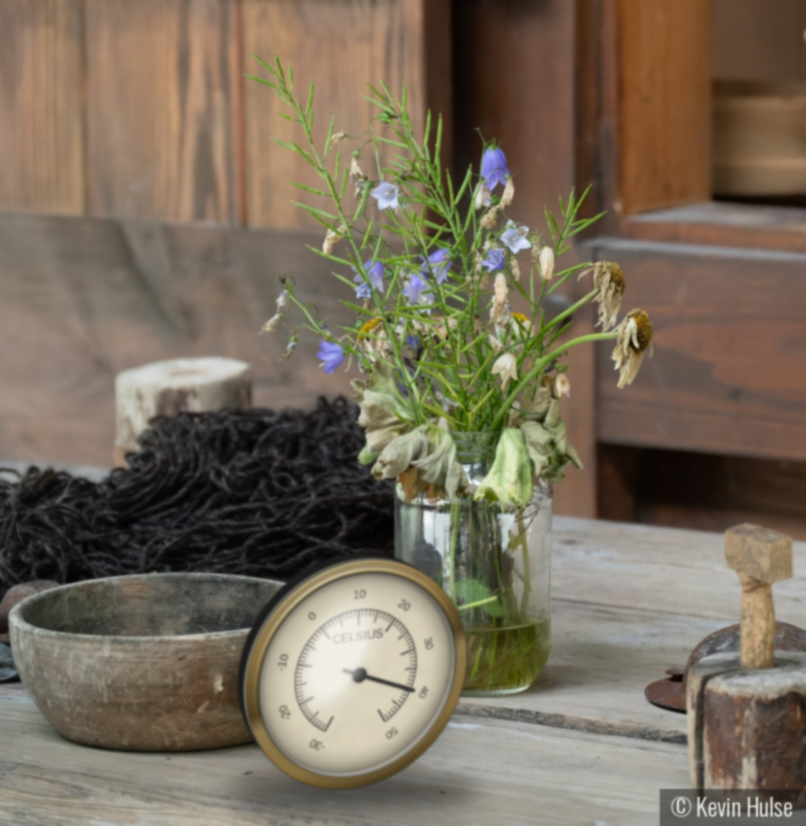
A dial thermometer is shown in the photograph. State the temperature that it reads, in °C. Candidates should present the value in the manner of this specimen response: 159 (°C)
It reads 40 (°C)
